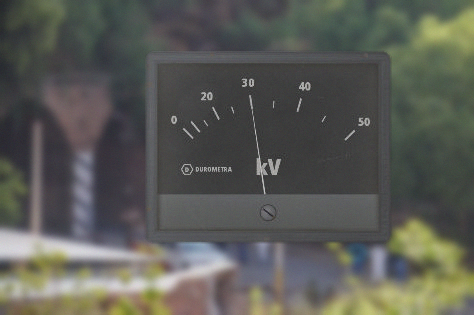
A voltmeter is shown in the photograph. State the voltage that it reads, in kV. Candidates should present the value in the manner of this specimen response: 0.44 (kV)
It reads 30 (kV)
